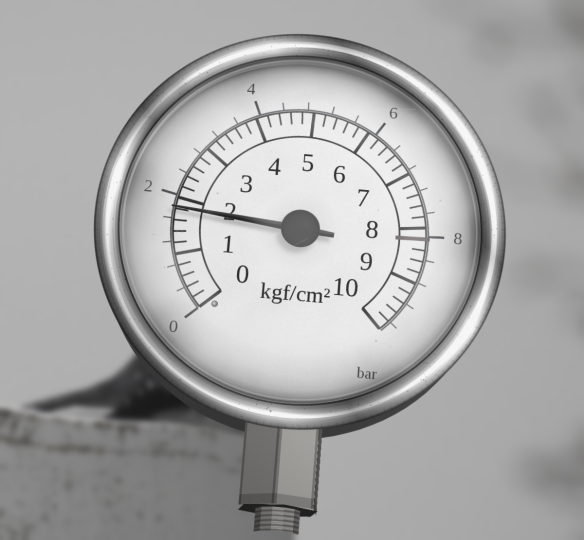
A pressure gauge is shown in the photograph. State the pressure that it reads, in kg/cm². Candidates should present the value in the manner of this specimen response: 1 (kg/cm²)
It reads 1.8 (kg/cm²)
